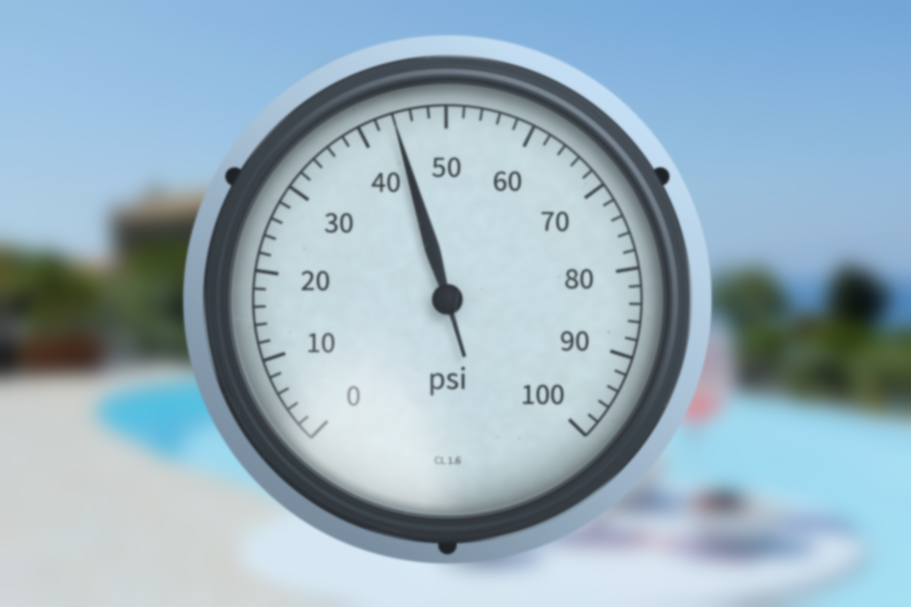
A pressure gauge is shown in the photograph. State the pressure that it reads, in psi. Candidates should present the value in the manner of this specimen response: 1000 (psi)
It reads 44 (psi)
